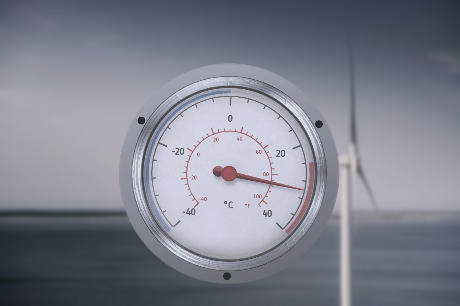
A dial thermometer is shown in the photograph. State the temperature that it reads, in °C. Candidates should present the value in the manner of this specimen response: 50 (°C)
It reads 30 (°C)
